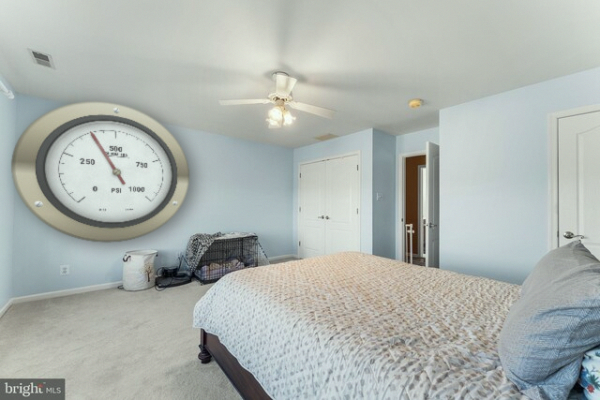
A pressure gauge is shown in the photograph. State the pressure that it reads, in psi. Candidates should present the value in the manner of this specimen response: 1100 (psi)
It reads 400 (psi)
